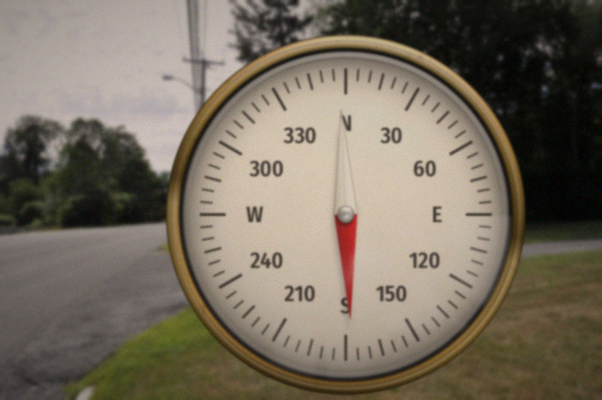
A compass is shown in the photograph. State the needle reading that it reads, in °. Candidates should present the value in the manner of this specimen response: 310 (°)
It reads 177.5 (°)
